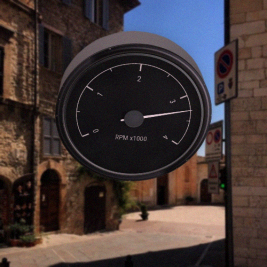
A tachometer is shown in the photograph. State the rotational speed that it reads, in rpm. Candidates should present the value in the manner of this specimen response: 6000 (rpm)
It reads 3250 (rpm)
